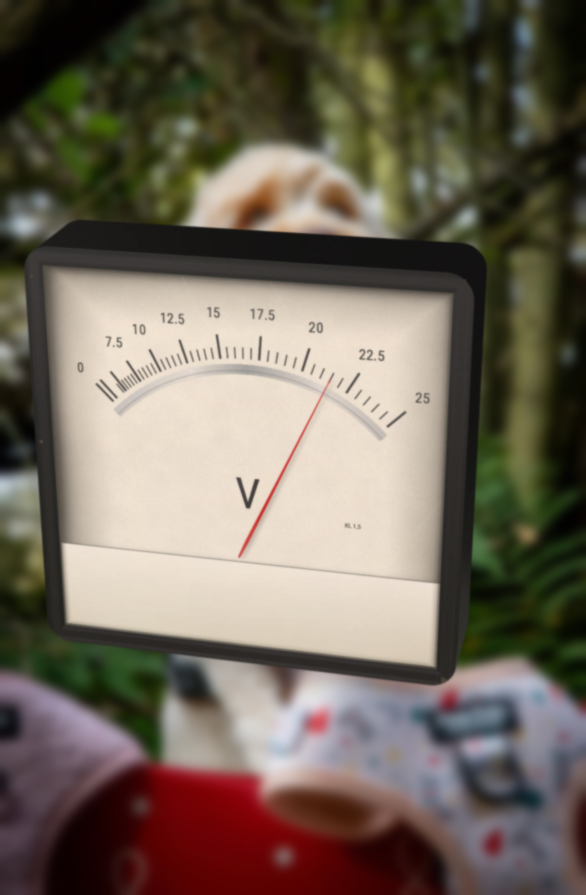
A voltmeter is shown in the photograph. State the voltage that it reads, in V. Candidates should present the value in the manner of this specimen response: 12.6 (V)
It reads 21.5 (V)
